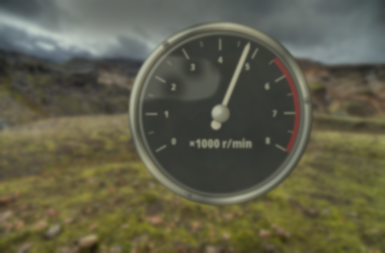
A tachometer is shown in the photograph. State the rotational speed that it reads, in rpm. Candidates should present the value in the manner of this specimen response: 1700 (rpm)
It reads 4750 (rpm)
